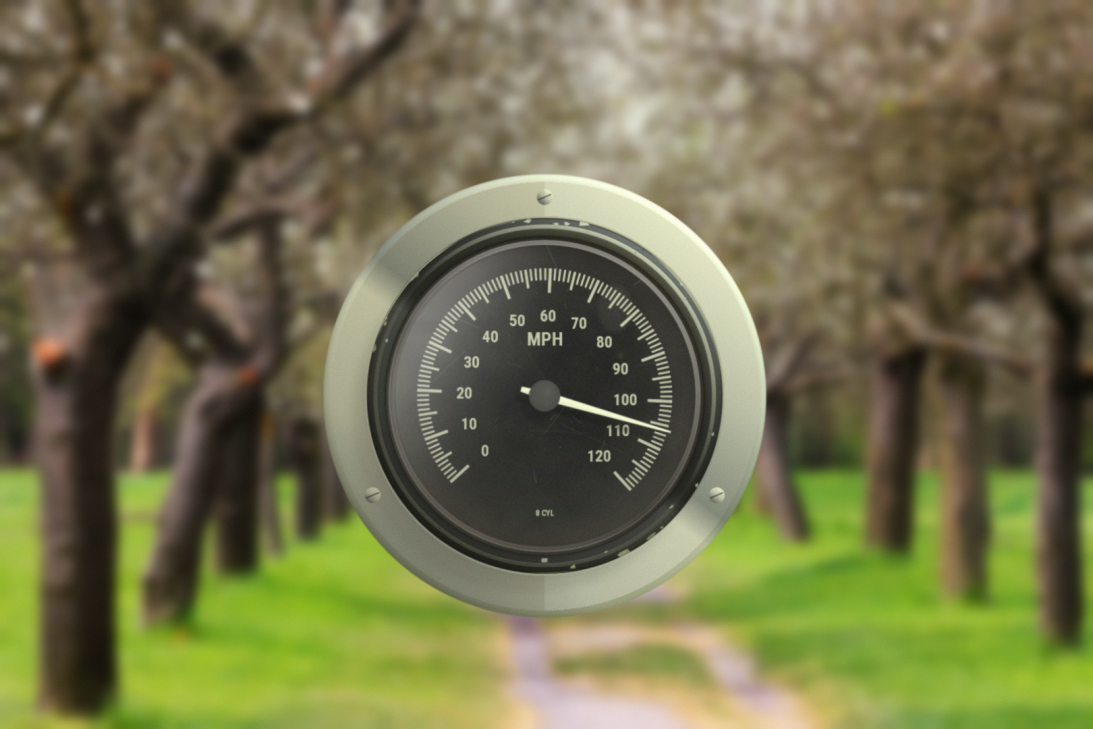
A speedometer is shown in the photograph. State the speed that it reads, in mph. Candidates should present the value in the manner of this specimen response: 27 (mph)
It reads 106 (mph)
